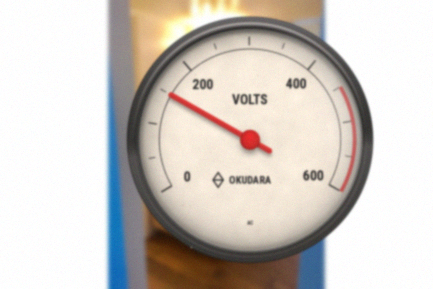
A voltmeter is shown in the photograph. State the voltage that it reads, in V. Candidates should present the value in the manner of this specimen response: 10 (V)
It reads 150 (V)
